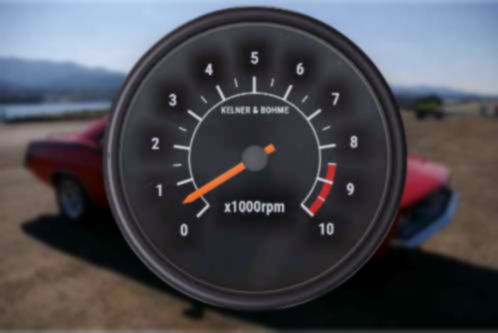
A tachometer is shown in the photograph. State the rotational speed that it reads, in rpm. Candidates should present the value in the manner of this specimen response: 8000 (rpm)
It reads 500 (rpm)
